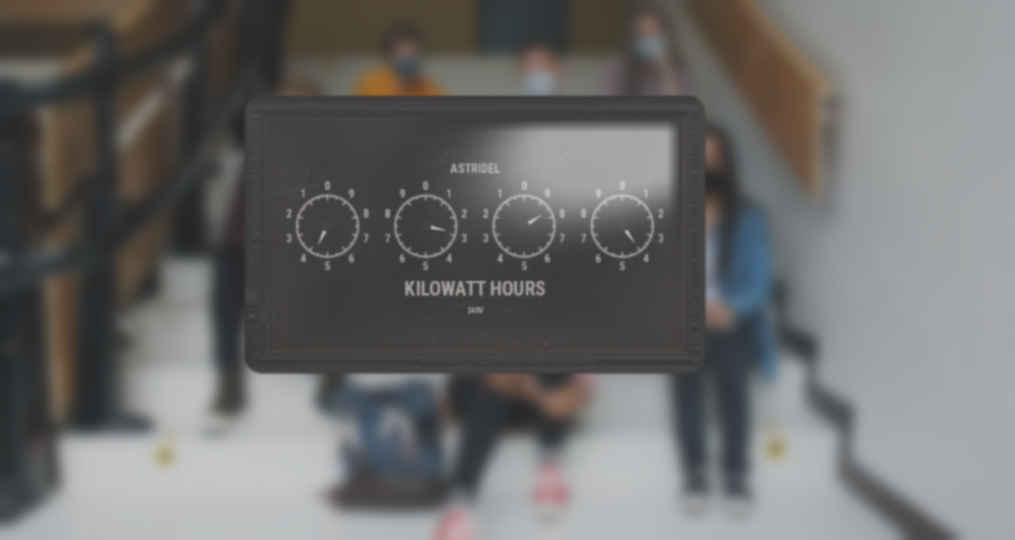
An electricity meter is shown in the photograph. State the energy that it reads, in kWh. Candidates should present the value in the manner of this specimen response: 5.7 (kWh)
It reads 4284 (kWh)
